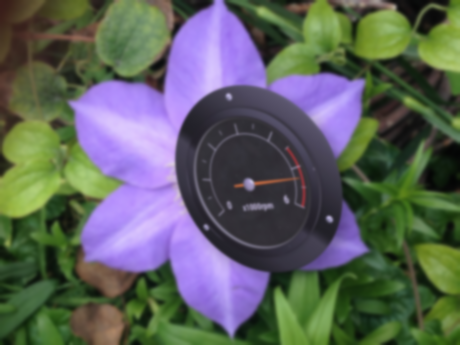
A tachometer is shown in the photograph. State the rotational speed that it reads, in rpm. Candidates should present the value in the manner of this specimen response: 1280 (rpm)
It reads 5250 (rpm)
